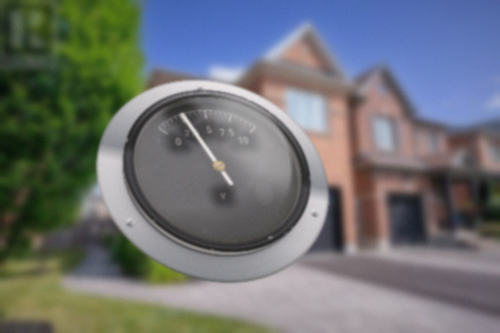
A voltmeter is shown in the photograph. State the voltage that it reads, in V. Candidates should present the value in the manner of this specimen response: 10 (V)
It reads 2.5 (V)
